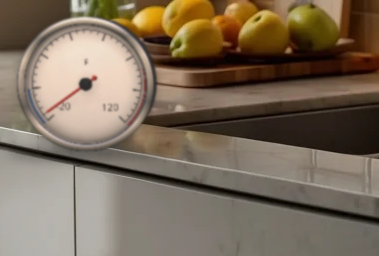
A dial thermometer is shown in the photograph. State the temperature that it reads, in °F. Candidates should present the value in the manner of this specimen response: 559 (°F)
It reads -16 (°F)
